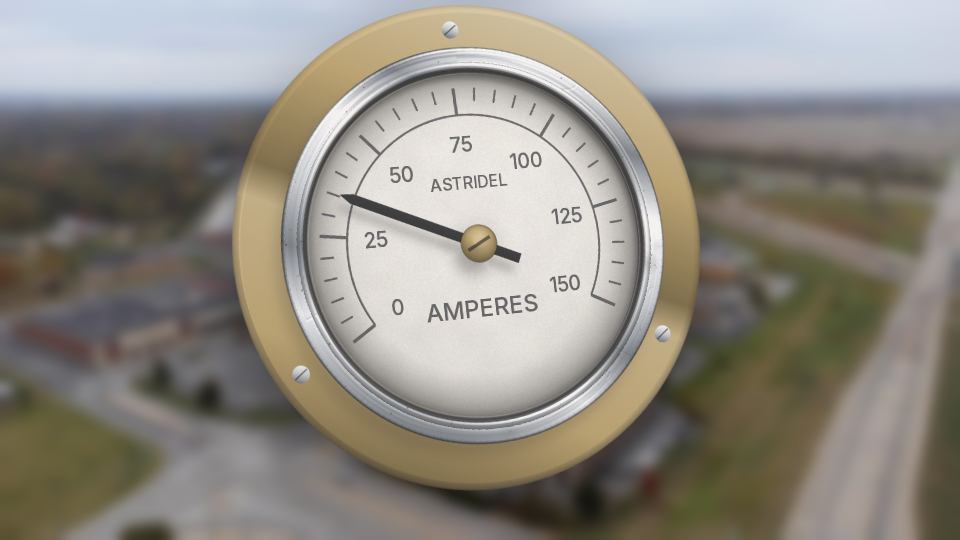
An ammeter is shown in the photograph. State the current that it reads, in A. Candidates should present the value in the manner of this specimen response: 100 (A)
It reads 35 (A)
